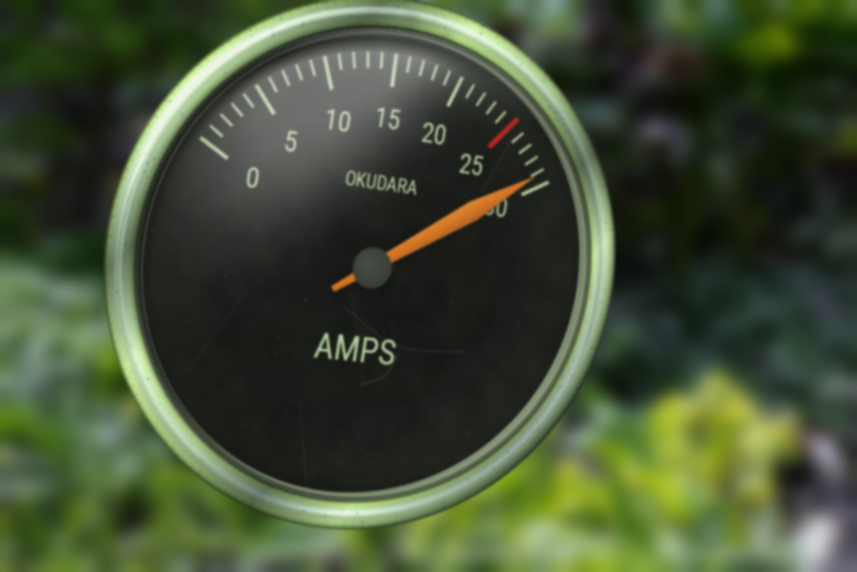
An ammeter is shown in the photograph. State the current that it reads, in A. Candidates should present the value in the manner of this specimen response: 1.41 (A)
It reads 29 (A)
